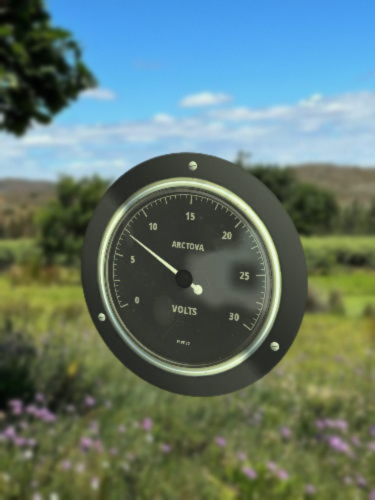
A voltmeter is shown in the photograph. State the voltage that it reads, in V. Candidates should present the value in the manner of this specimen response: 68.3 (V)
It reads 7.5 (V)
